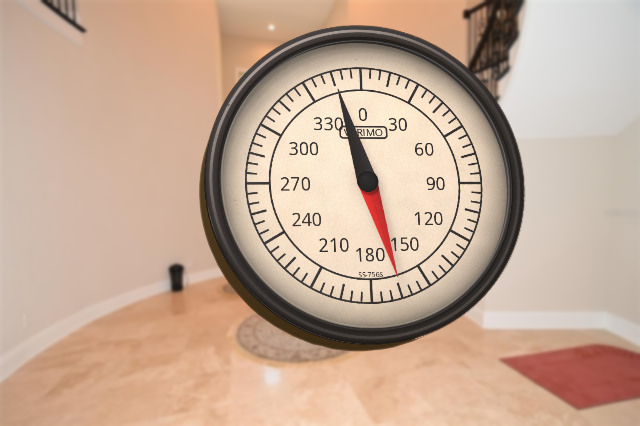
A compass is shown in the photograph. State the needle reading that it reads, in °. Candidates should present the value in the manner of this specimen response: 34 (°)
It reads 165 (°)
